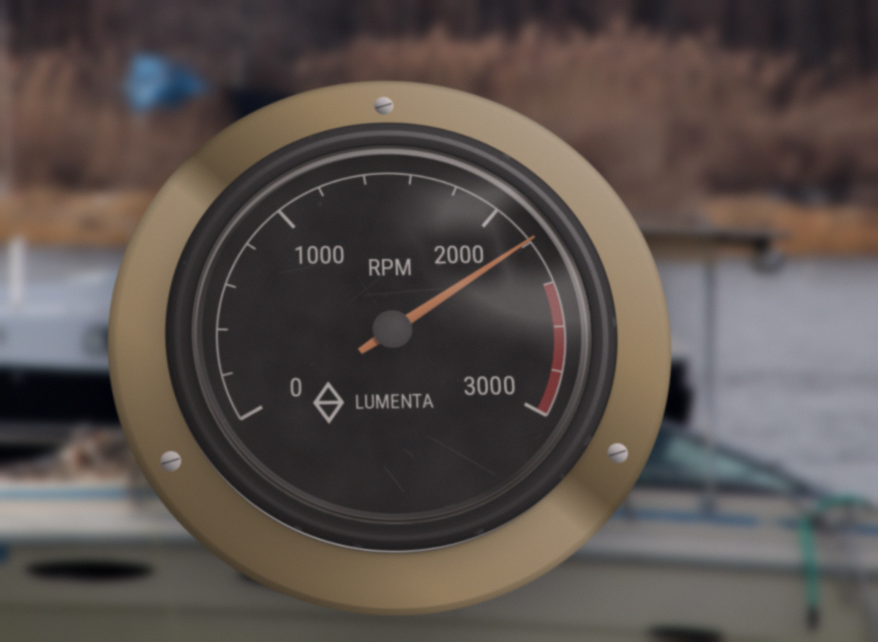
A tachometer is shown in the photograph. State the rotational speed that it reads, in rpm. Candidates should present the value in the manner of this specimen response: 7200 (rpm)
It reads 2200 (rpm)
